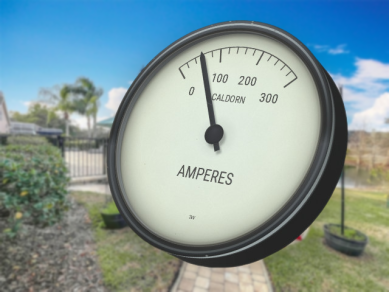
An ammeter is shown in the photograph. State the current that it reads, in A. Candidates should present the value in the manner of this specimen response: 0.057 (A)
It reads 60 (A)
